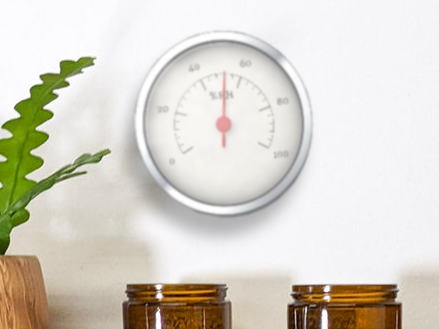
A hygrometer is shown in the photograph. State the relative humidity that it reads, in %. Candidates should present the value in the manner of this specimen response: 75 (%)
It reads 52 (%)
